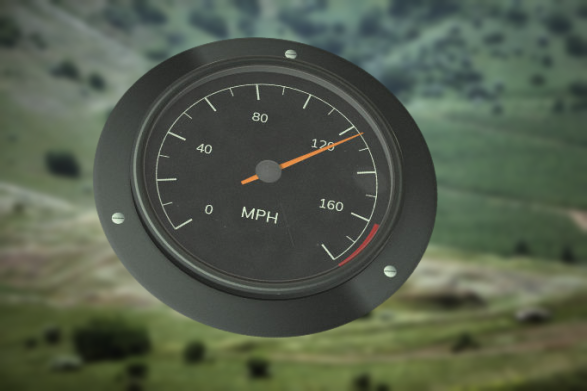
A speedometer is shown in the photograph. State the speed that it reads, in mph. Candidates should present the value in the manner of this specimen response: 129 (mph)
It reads 125 (mph)
